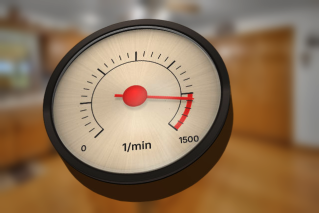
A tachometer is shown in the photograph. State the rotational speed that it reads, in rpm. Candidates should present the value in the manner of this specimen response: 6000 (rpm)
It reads 1300 (rpm)
